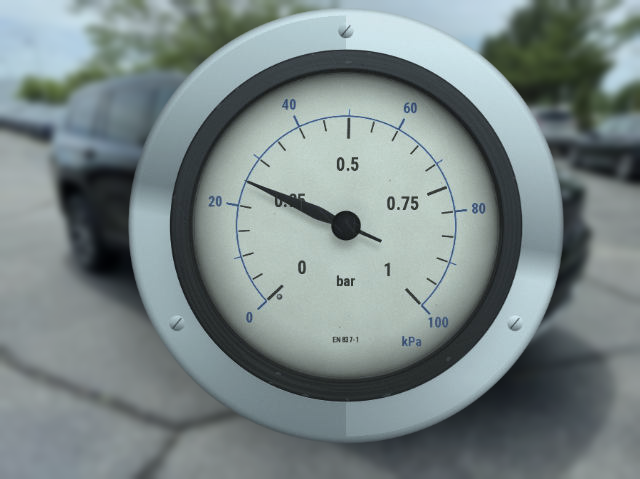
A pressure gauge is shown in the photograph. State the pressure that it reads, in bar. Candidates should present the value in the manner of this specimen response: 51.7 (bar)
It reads 0.25 (bar)
